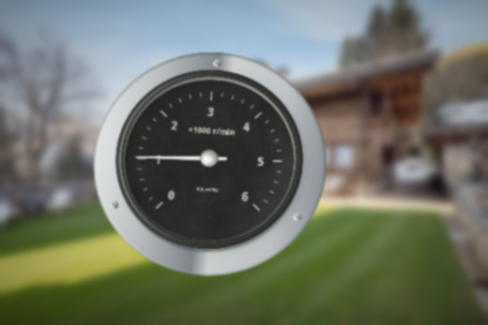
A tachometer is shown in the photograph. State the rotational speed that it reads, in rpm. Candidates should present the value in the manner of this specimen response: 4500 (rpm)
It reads 1000 (rpm)
